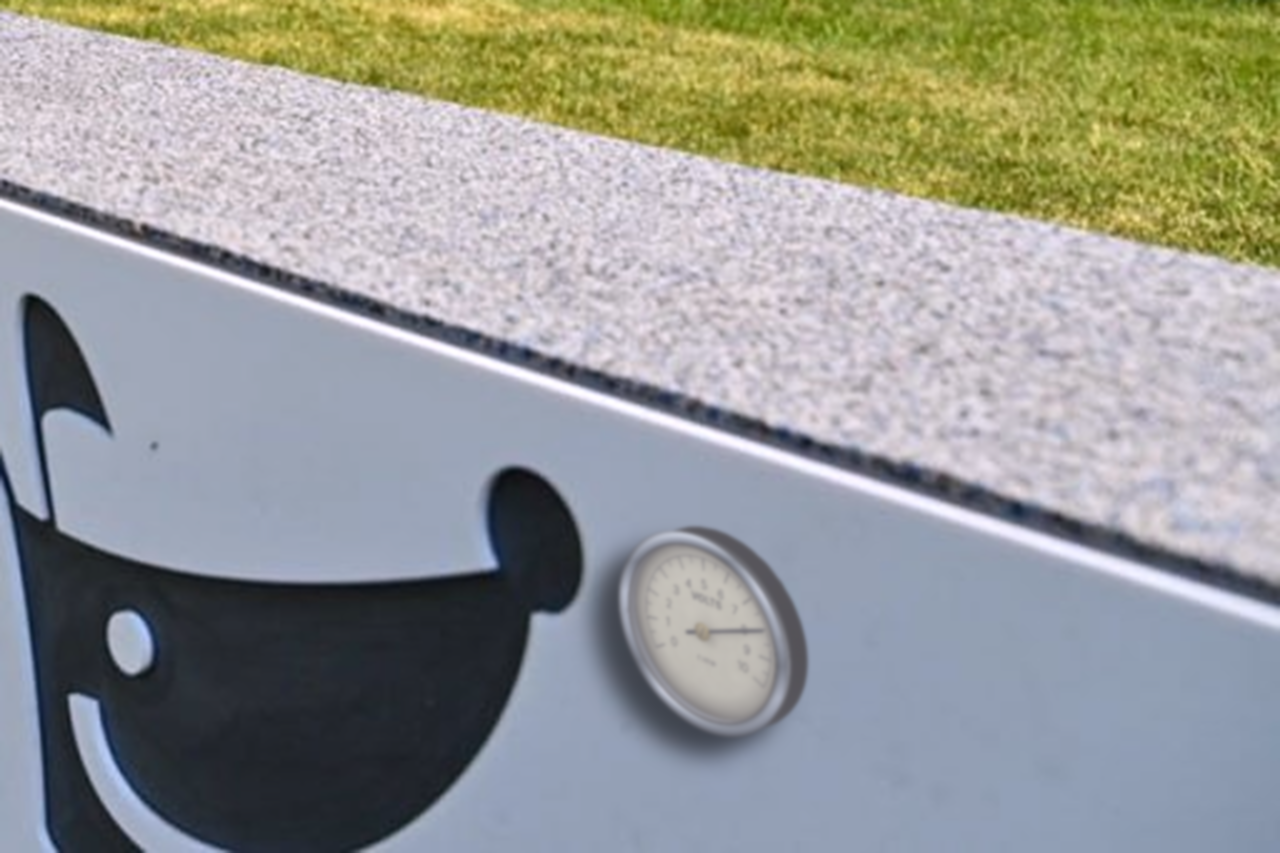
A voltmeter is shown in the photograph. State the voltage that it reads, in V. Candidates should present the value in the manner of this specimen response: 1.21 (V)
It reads 8 (V)
